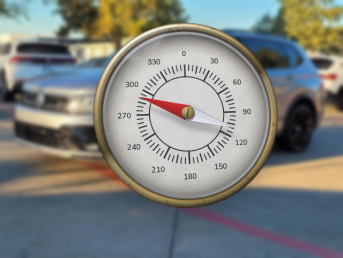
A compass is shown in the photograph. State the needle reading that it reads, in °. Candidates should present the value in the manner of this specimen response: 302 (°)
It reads 290 (°)
